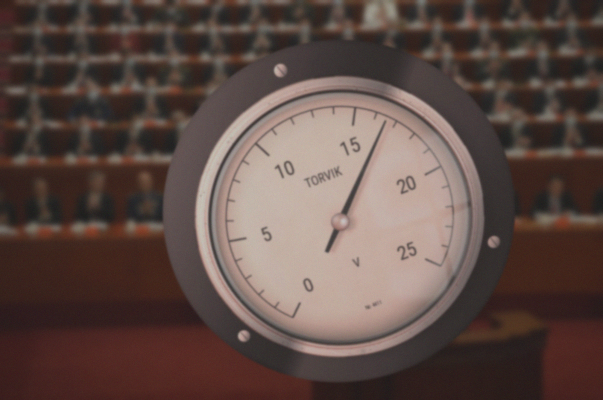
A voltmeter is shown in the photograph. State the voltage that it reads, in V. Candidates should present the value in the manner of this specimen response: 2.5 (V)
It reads 16.5 (V)
